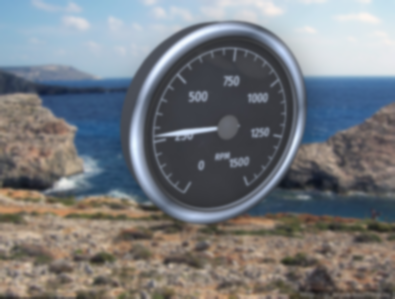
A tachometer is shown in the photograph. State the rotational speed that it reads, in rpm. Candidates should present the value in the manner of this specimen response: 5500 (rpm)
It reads 275 (rpm)
